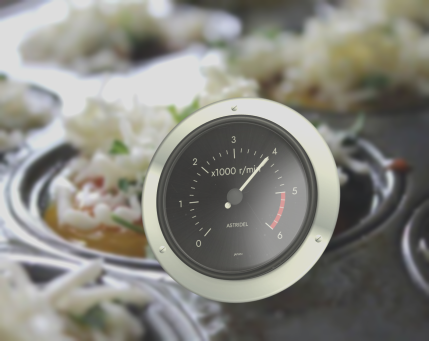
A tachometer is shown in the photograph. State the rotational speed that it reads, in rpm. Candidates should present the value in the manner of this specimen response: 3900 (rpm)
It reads 4000 (rpm)
